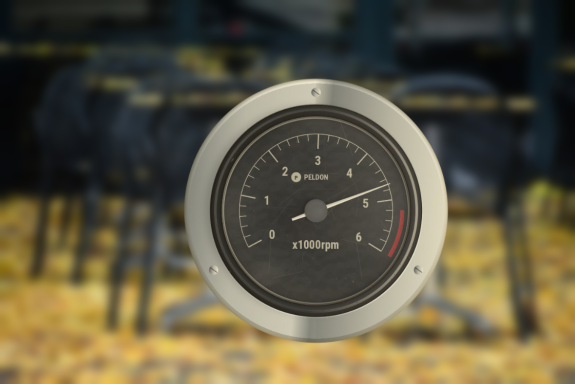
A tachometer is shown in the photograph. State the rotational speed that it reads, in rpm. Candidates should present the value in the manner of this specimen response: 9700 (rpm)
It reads 4700 (rpm)
